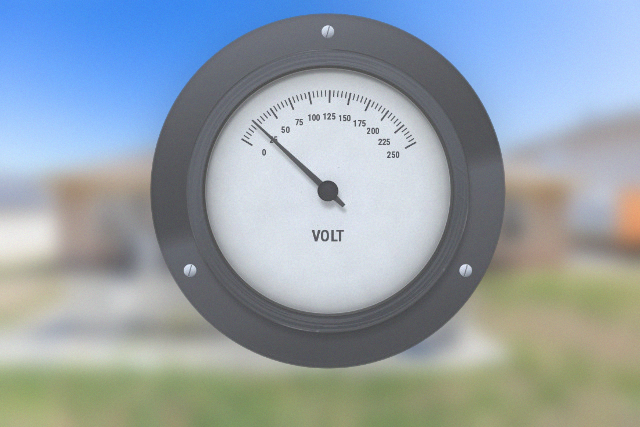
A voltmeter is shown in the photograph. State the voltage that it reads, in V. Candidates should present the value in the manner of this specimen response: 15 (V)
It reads 25 (V)
